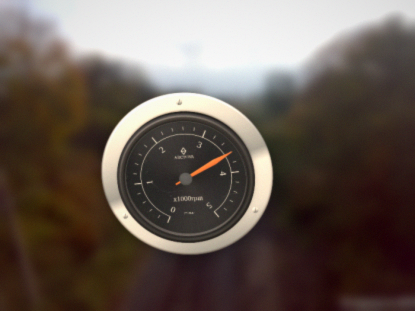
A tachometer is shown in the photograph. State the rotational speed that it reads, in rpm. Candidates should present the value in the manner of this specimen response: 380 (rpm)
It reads 3600 (rpm)
